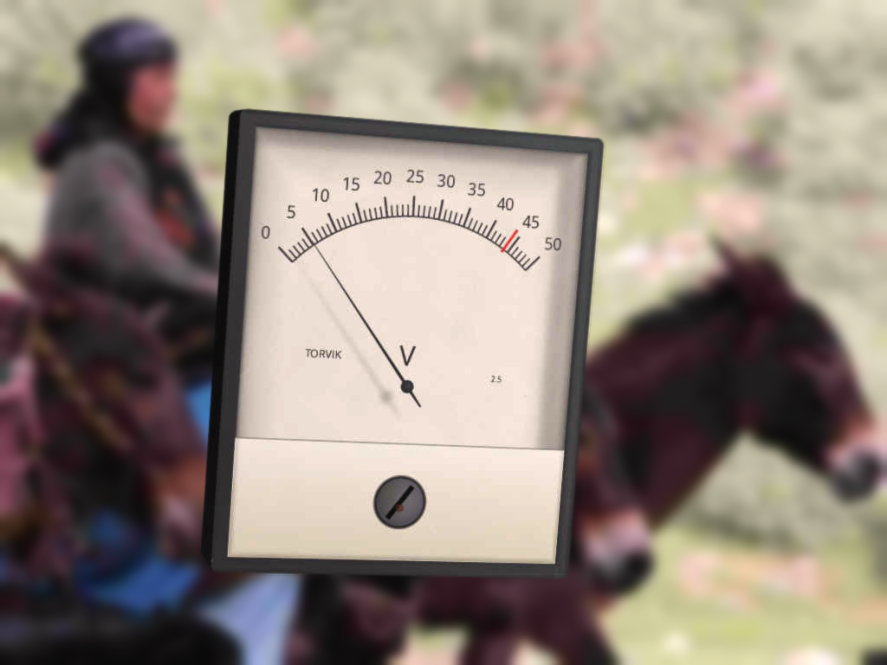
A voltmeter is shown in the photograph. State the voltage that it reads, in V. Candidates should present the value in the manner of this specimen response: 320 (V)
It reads 5 (V)
